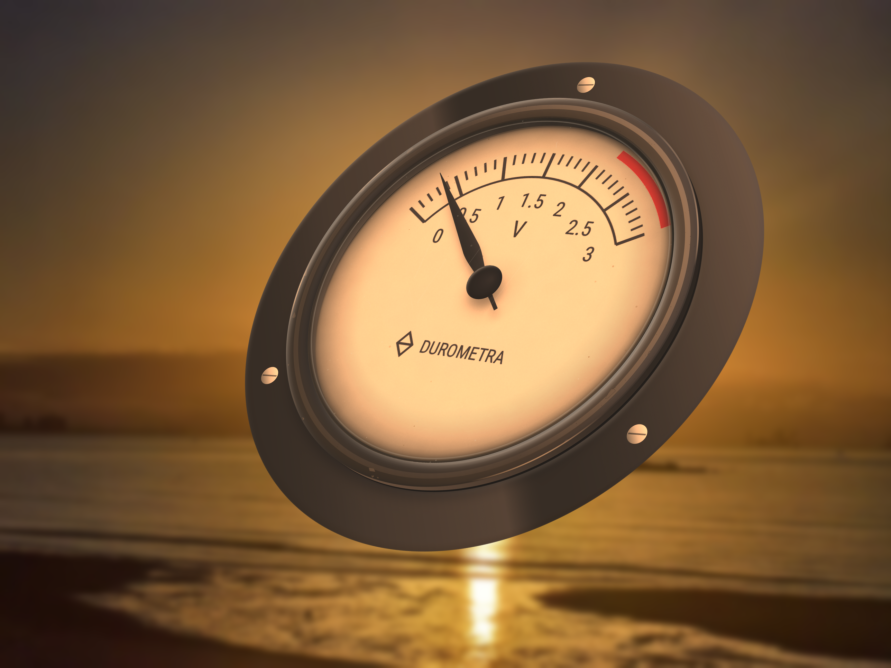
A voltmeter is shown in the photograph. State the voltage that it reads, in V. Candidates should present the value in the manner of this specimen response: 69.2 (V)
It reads 0.4 (V)
